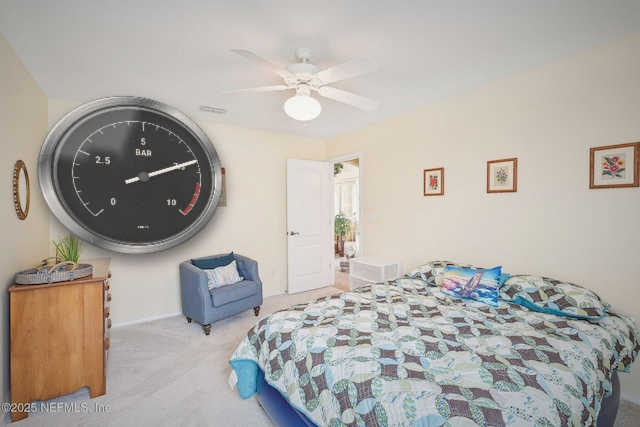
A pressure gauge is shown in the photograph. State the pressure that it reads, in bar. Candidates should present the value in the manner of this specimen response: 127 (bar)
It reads 7.5 (bar)
